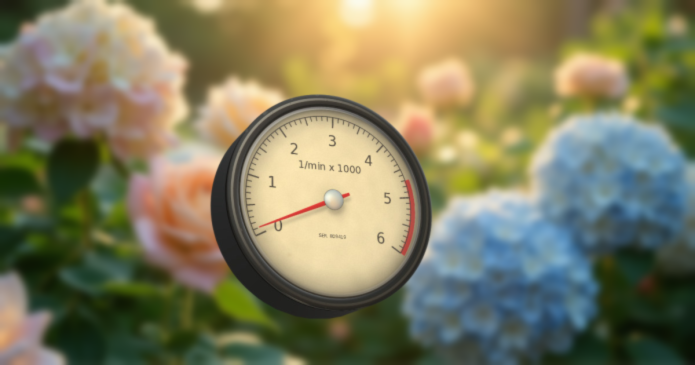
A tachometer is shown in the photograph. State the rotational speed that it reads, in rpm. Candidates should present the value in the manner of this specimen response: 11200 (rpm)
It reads 100 (rpm)
